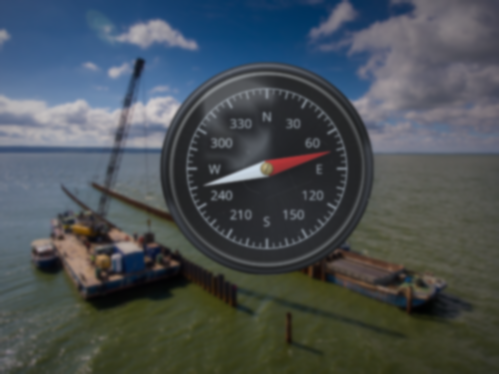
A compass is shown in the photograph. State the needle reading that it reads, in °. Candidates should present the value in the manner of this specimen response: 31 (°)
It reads 75 (°)
